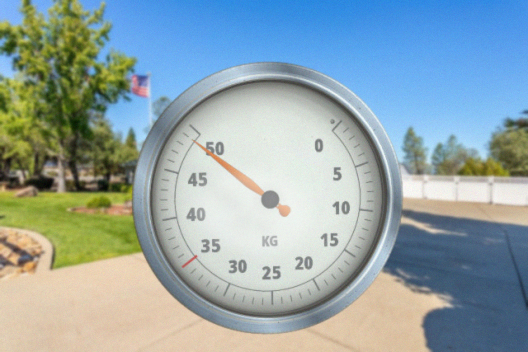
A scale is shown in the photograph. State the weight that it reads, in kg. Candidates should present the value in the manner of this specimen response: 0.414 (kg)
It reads 49 (kg)
